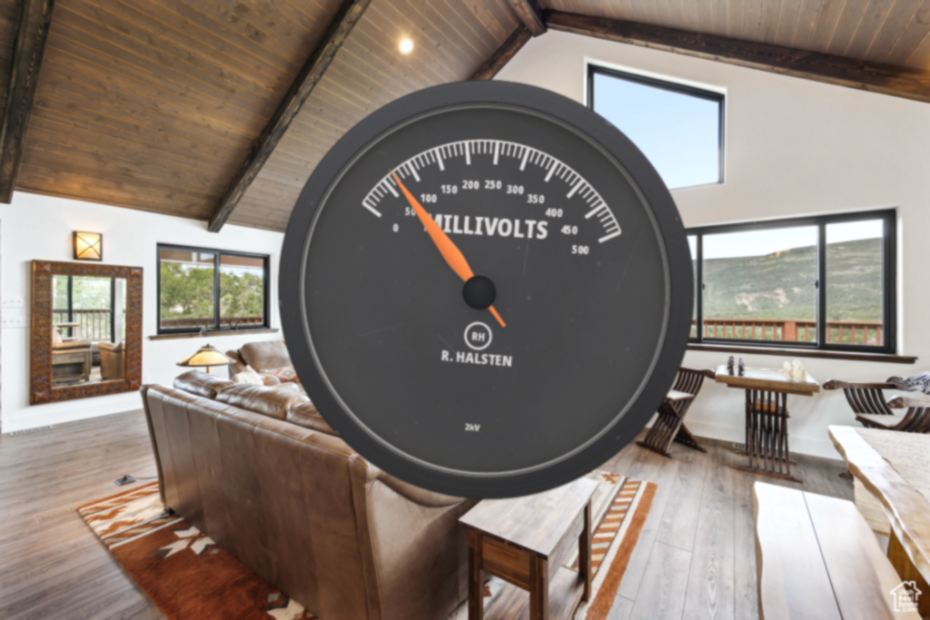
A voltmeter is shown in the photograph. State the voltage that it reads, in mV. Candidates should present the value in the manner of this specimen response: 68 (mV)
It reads 70 (mV)
